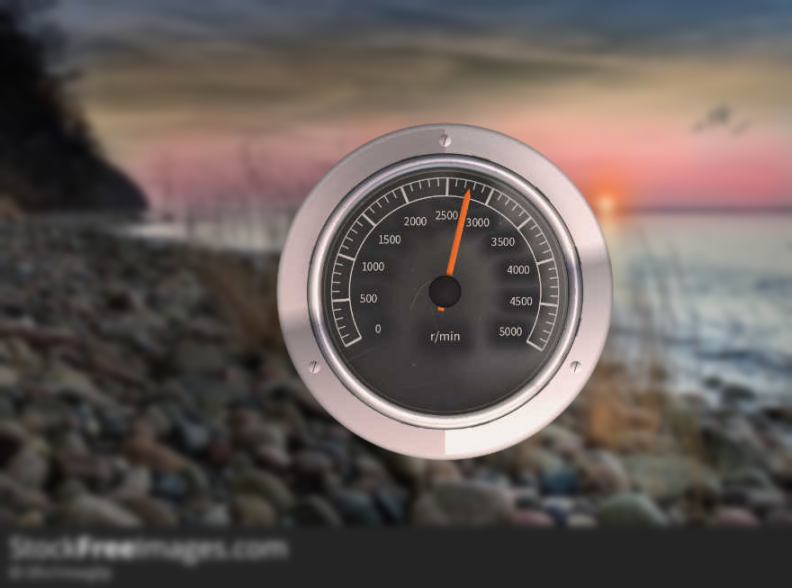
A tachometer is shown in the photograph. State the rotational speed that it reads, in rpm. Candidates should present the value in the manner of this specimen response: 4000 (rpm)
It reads 2750 (rpm)
